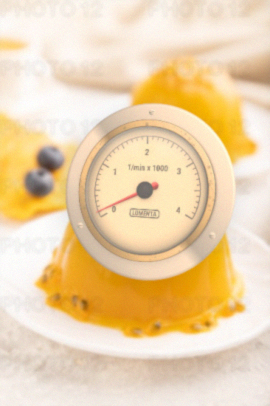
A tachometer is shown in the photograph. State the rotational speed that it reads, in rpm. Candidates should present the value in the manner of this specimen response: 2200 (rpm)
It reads 100 (rpm)
